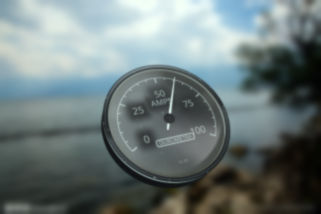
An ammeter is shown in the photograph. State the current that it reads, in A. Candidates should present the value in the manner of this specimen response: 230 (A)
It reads 60 (A)
